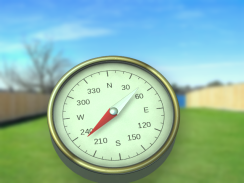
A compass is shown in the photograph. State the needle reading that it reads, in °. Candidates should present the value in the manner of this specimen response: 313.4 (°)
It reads 230 (°)
